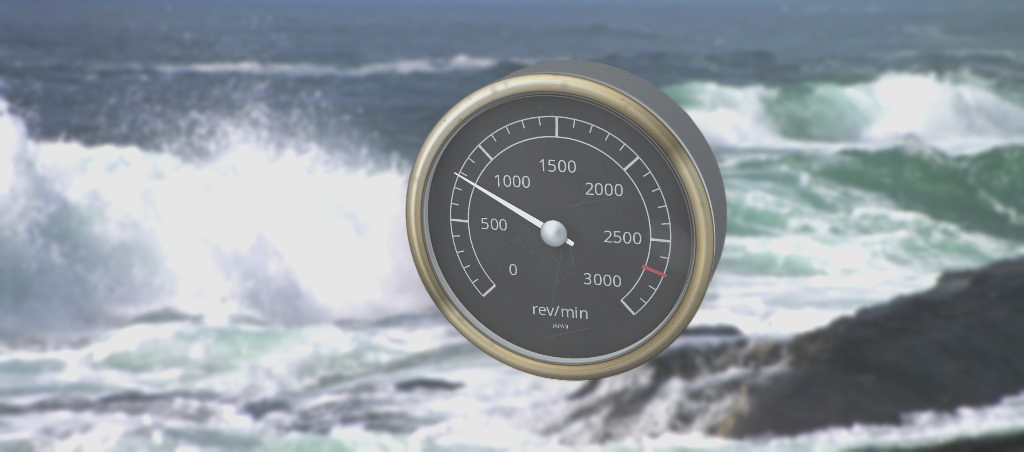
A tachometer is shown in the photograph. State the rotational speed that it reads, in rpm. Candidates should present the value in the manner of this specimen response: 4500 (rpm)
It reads 800 (rpm)
